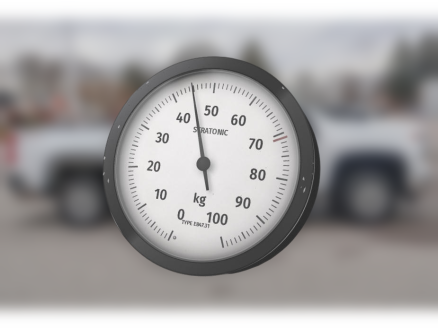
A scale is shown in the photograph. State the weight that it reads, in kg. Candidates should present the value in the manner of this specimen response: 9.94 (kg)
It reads 45 (kg)
